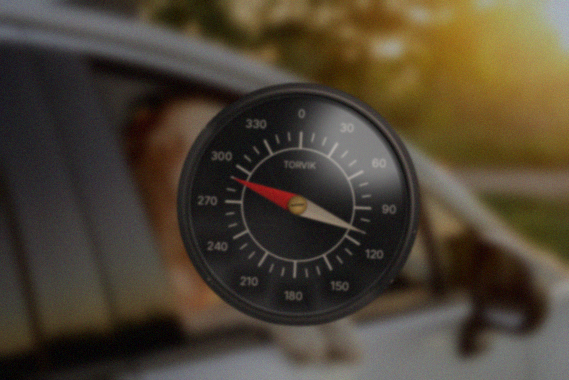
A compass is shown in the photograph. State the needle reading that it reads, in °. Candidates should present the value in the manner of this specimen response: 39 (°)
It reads 290 (°)
